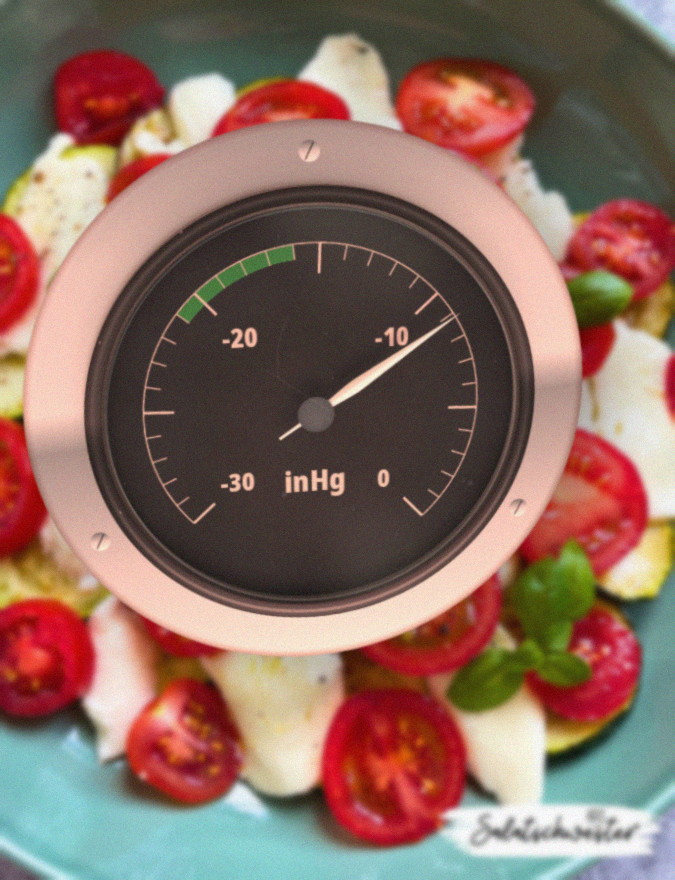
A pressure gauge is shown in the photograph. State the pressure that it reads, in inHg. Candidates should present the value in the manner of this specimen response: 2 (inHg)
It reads -9 (inHg)
